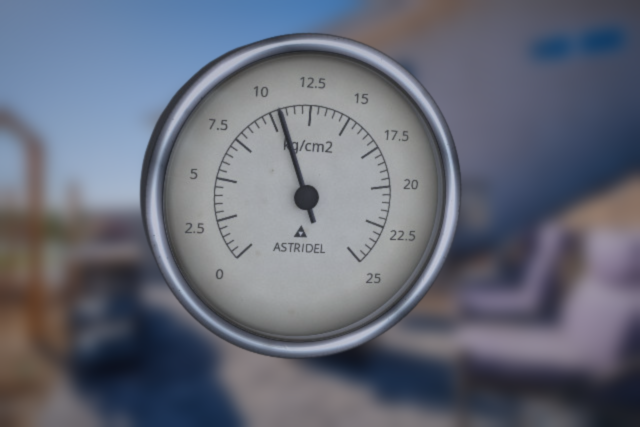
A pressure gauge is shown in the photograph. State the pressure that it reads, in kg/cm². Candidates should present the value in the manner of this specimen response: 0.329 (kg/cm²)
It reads 10.5 (kg/cm²)
